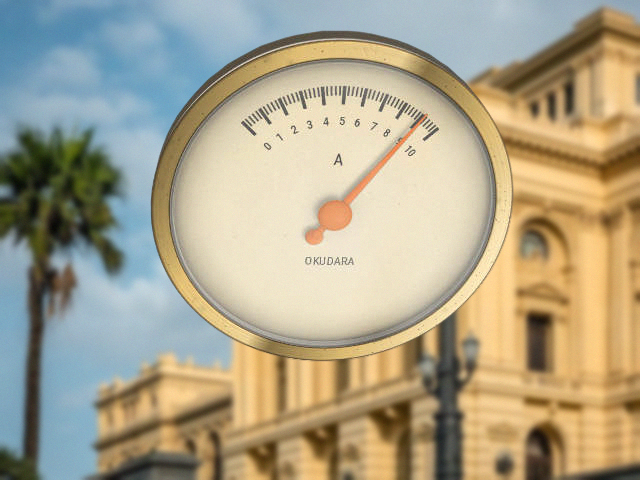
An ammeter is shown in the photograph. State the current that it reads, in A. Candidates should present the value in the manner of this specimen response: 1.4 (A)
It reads 9 (A)
